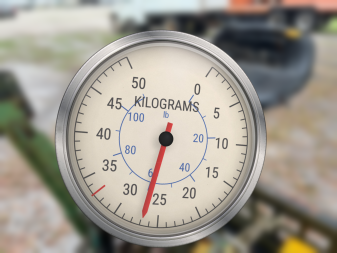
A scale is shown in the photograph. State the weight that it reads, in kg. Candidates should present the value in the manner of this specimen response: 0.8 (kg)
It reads 27 (kg)
